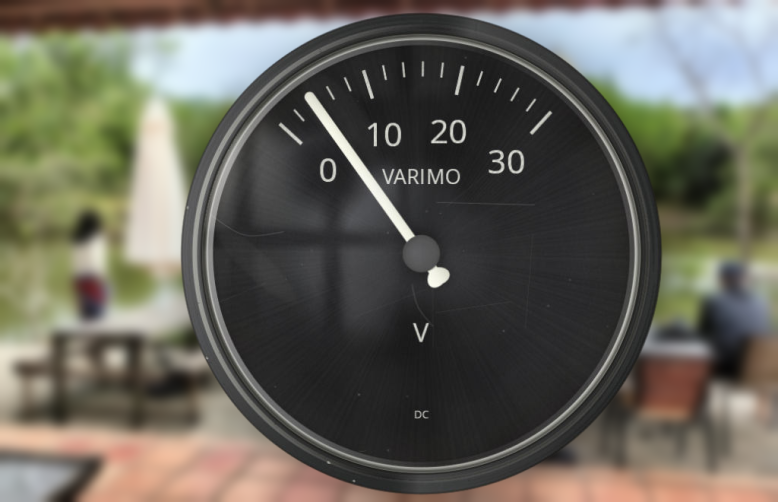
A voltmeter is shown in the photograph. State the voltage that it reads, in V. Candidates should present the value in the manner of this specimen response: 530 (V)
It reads 4 (V)
